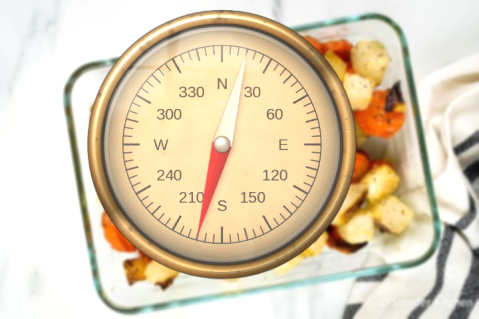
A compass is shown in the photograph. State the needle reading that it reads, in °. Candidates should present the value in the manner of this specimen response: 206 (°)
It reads 195 (°)
